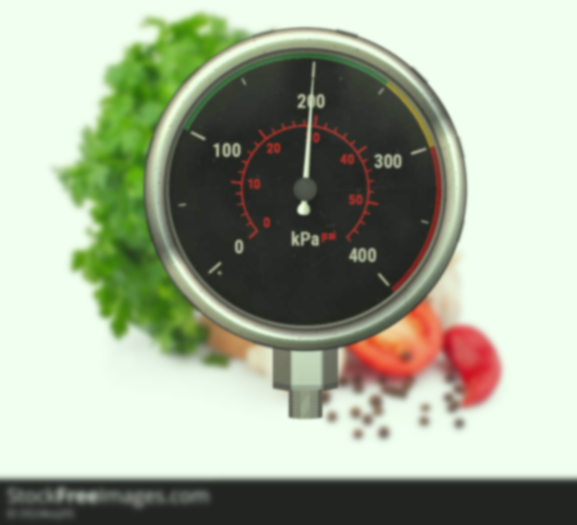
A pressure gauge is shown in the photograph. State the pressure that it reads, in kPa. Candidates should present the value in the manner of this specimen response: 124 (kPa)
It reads 200 (kPa)
